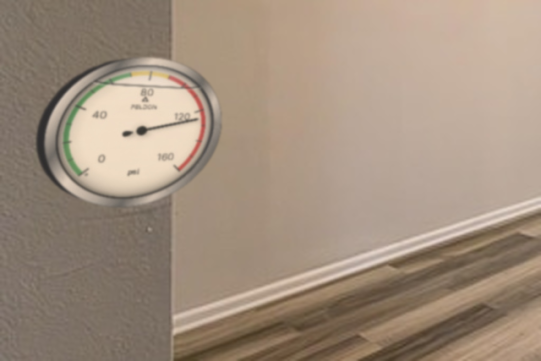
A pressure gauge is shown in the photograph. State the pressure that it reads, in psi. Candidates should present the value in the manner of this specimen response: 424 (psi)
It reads 125 (psi)
